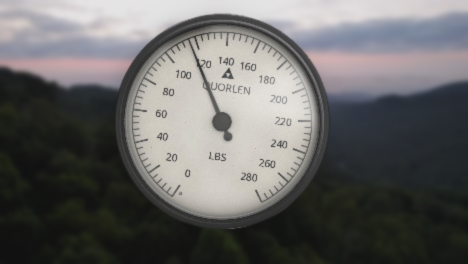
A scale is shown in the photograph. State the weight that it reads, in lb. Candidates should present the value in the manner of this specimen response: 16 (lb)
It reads 116 (lb)
